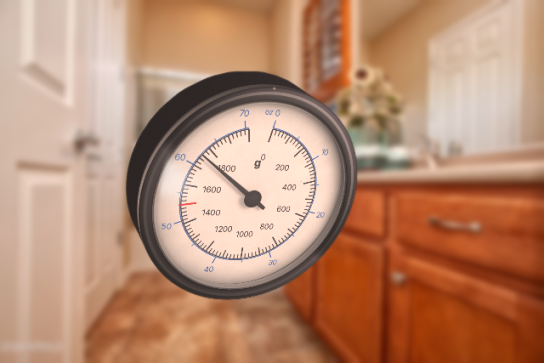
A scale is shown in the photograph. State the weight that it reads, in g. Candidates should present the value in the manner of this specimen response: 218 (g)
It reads 1760 (g)
